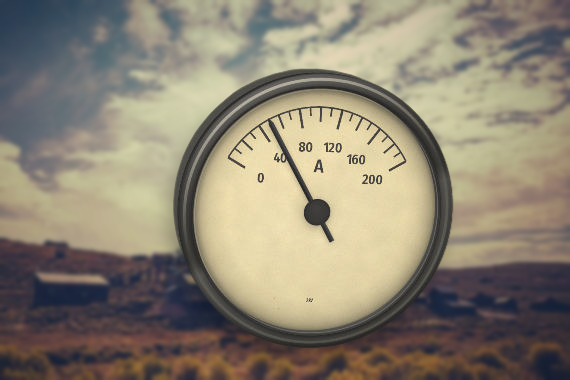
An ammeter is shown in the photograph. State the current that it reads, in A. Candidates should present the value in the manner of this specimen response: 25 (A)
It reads 50 (A)
